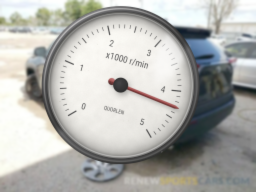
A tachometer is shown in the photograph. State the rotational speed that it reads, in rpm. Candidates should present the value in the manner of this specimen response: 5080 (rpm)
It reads 4300 (rpm)
